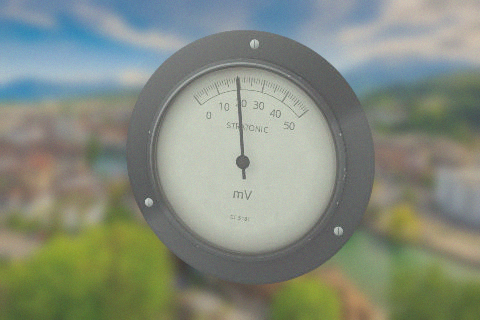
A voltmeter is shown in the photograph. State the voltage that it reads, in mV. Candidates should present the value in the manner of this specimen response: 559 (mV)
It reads 20 (mV)
